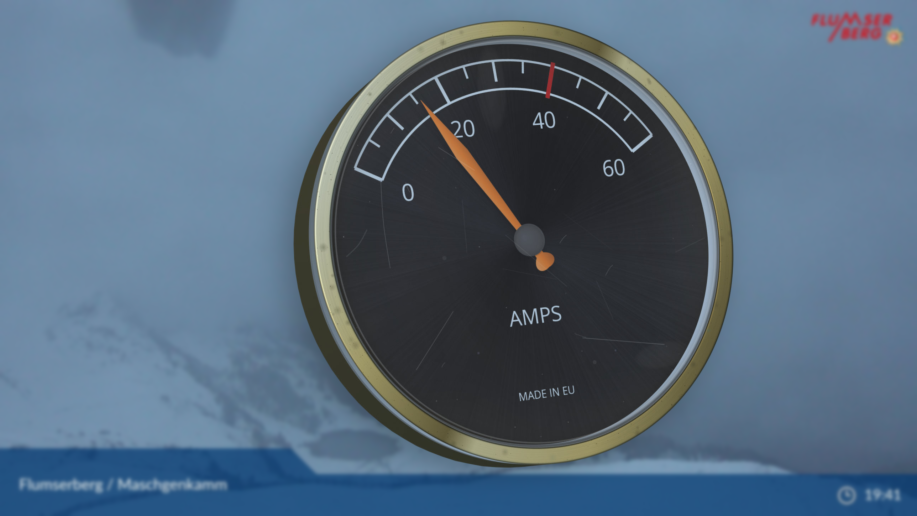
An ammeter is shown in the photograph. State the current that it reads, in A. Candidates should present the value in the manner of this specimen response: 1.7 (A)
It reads 15 (A)
